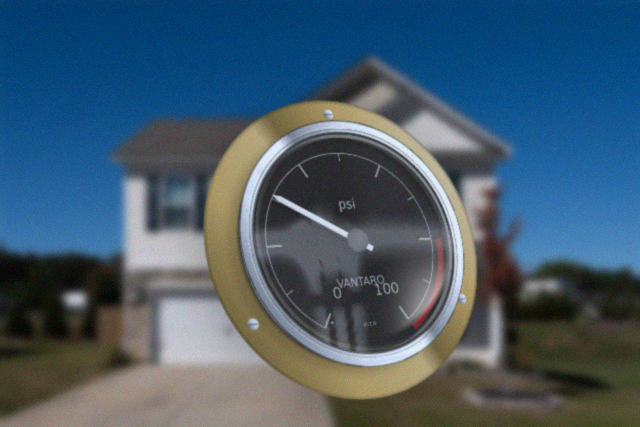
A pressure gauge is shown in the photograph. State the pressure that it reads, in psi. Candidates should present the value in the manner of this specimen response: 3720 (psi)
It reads 30 (psi)
